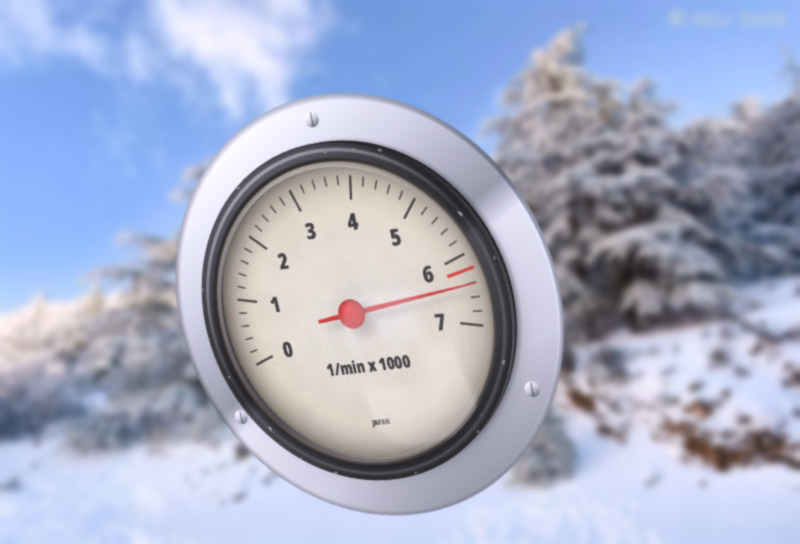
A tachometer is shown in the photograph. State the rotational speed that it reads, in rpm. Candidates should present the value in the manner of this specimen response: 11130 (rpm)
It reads 6400 (rpm)
